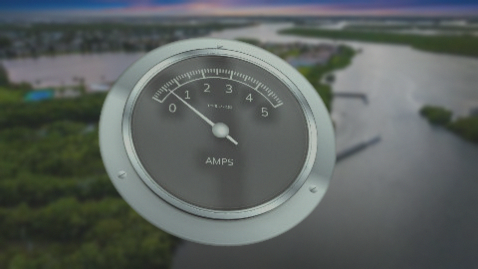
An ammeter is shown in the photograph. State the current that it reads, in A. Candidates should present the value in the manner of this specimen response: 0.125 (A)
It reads 0.5 (A)
